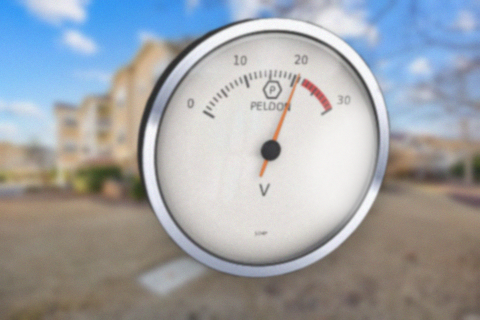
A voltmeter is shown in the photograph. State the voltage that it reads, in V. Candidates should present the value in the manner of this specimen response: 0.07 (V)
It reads 20 (V)
